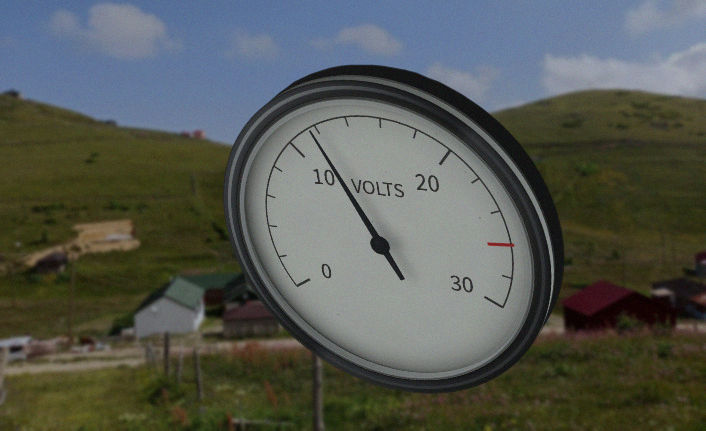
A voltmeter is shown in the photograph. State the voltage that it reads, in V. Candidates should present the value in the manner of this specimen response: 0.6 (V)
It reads 12 (V)
